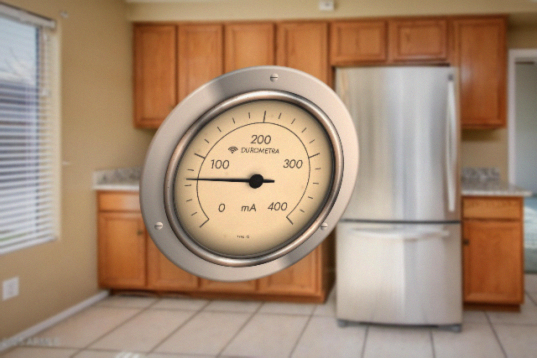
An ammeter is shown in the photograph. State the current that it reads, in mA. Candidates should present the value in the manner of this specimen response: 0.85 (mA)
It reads 70 (mA)
